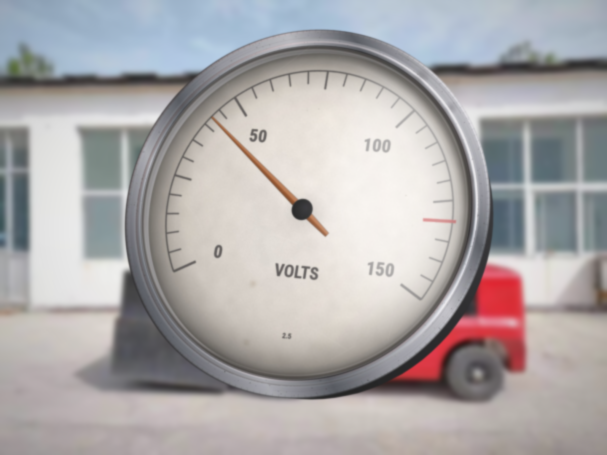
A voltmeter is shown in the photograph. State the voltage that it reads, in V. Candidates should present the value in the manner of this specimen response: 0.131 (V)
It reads 42.5 (V)
